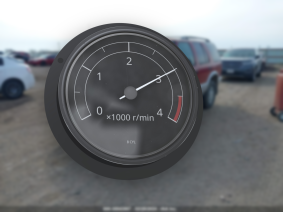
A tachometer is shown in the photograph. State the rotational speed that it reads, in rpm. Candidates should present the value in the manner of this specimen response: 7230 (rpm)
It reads 3000 (rpm)
